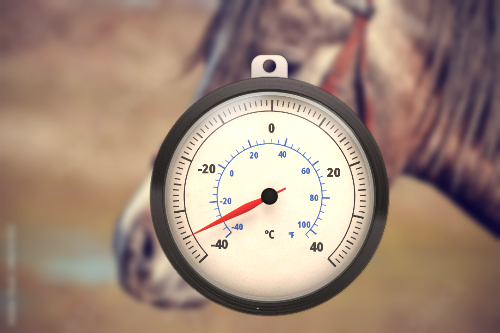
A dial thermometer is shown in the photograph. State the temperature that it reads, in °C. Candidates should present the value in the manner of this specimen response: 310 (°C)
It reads -35 (°C)
